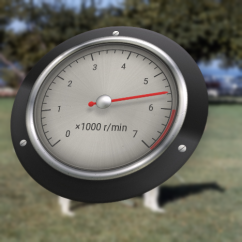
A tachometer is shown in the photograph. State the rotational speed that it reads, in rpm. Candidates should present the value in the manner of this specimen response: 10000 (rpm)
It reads 5600 (rpm)
